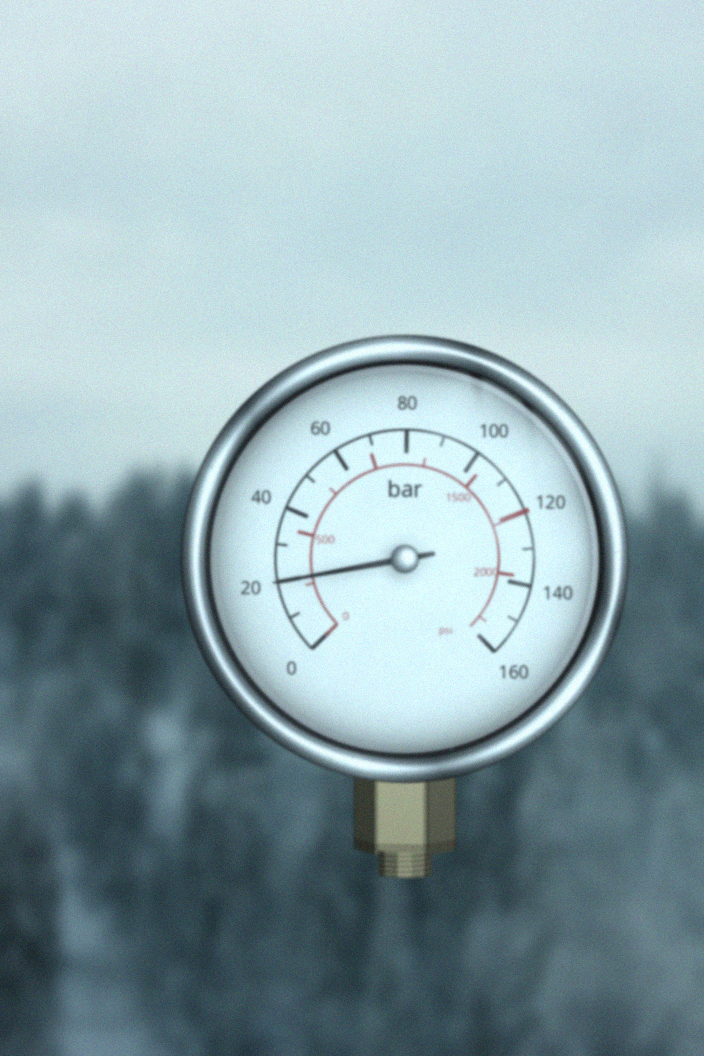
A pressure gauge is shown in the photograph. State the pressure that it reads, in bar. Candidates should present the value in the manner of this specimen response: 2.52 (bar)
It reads 20 (bar)
